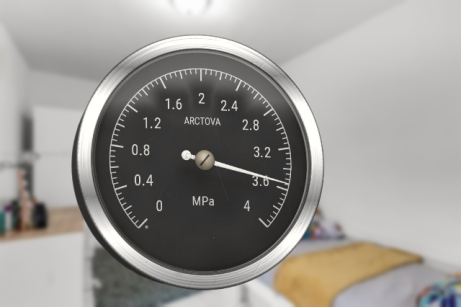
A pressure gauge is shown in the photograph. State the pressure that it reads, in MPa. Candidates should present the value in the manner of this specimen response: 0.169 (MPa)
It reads 3.55 (MPa)
